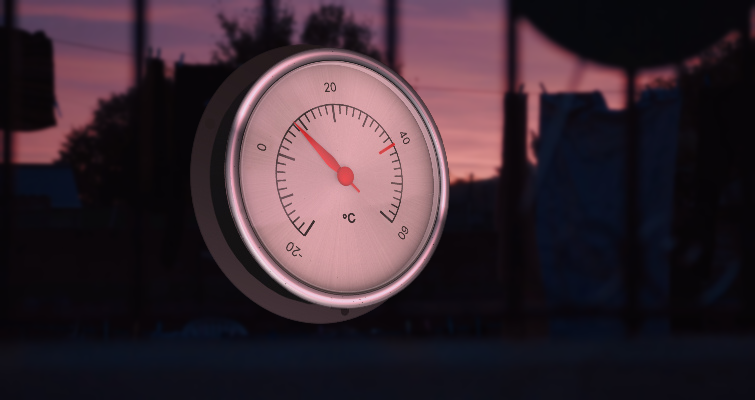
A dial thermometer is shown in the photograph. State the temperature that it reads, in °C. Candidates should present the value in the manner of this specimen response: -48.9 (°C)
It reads 8 (°C)
